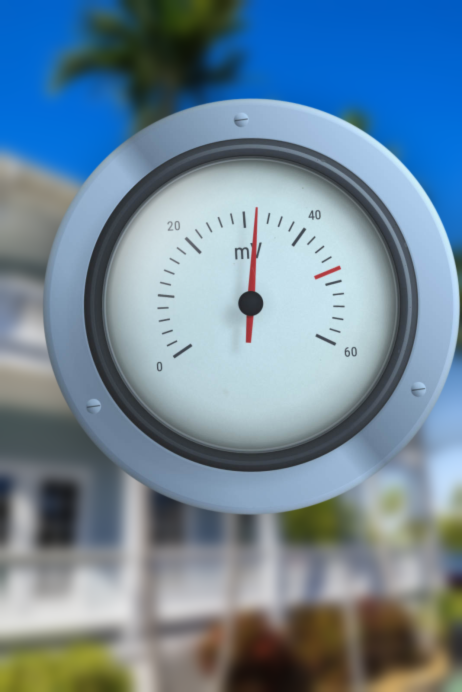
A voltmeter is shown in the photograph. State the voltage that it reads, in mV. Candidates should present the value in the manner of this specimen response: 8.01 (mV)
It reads 32 (mV)
